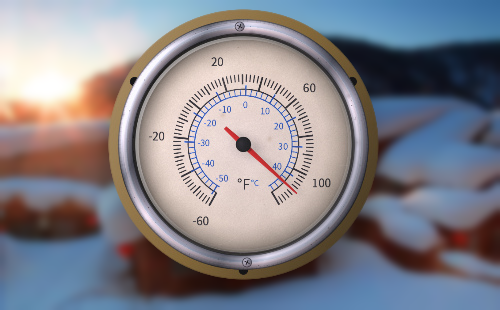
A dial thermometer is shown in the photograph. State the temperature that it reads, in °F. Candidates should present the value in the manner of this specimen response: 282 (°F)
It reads 110 (°F)
